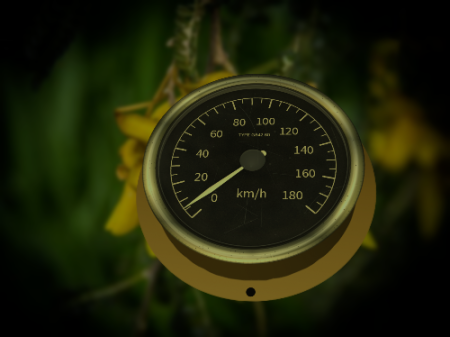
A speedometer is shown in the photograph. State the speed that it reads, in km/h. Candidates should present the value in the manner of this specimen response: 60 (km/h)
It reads 5 (km/h)
